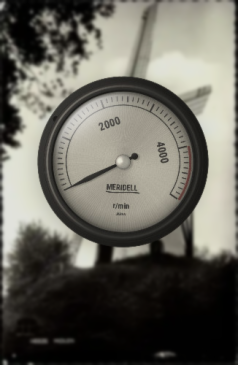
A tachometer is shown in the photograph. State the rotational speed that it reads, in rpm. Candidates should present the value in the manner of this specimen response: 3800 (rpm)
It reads 0 (rpm)
